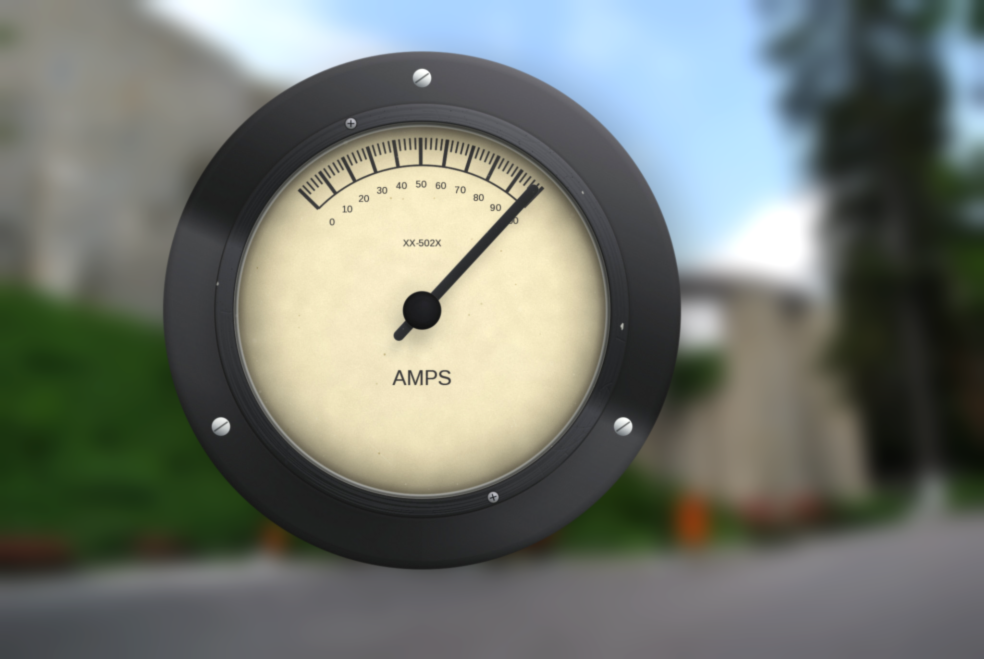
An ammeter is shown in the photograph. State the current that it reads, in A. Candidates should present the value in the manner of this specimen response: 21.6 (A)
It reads 98 (A)
